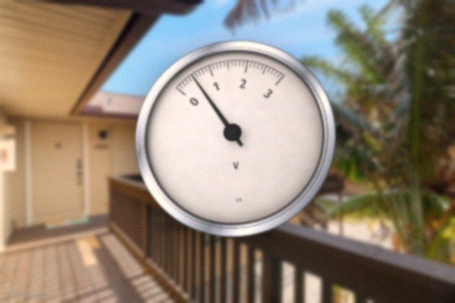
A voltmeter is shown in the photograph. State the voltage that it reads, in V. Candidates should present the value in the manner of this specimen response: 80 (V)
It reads 0.5 (V)
